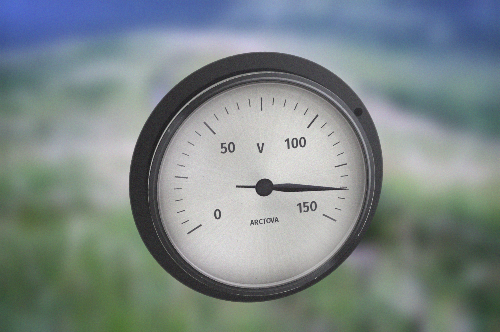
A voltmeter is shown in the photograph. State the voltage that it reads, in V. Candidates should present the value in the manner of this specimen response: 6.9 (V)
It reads 135 (V)
